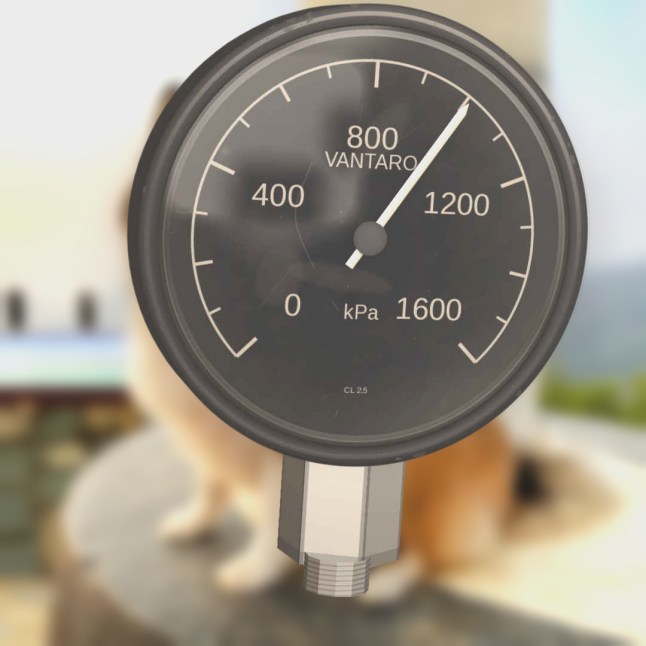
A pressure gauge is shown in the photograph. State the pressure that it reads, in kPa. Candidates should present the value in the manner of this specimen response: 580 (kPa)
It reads 1000 (kPa)
